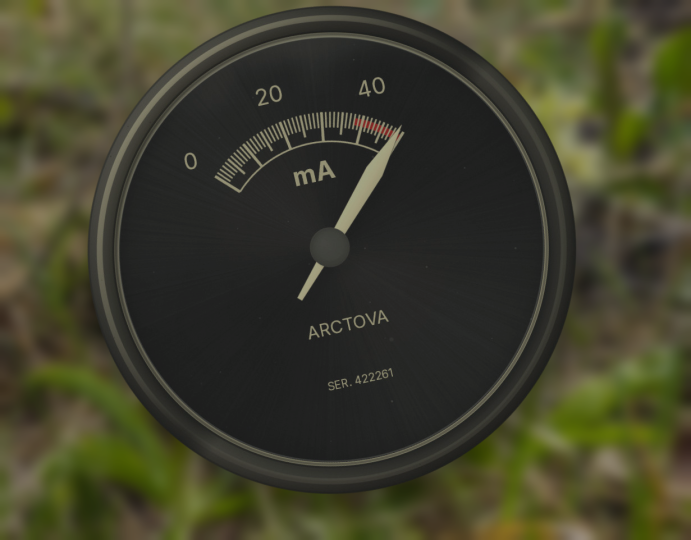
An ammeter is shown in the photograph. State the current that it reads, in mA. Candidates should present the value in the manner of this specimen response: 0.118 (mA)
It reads 49 (mA)
